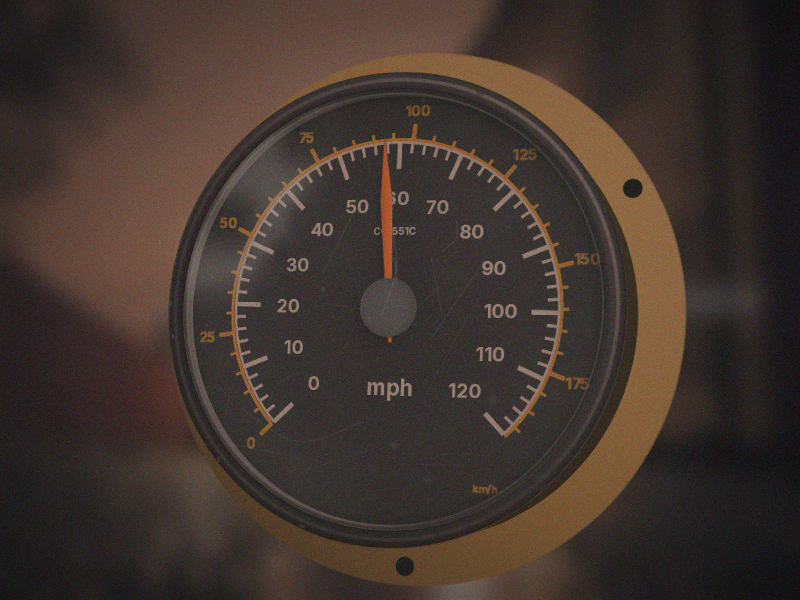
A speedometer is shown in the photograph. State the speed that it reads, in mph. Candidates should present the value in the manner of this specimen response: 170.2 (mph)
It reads 58 (mph)
